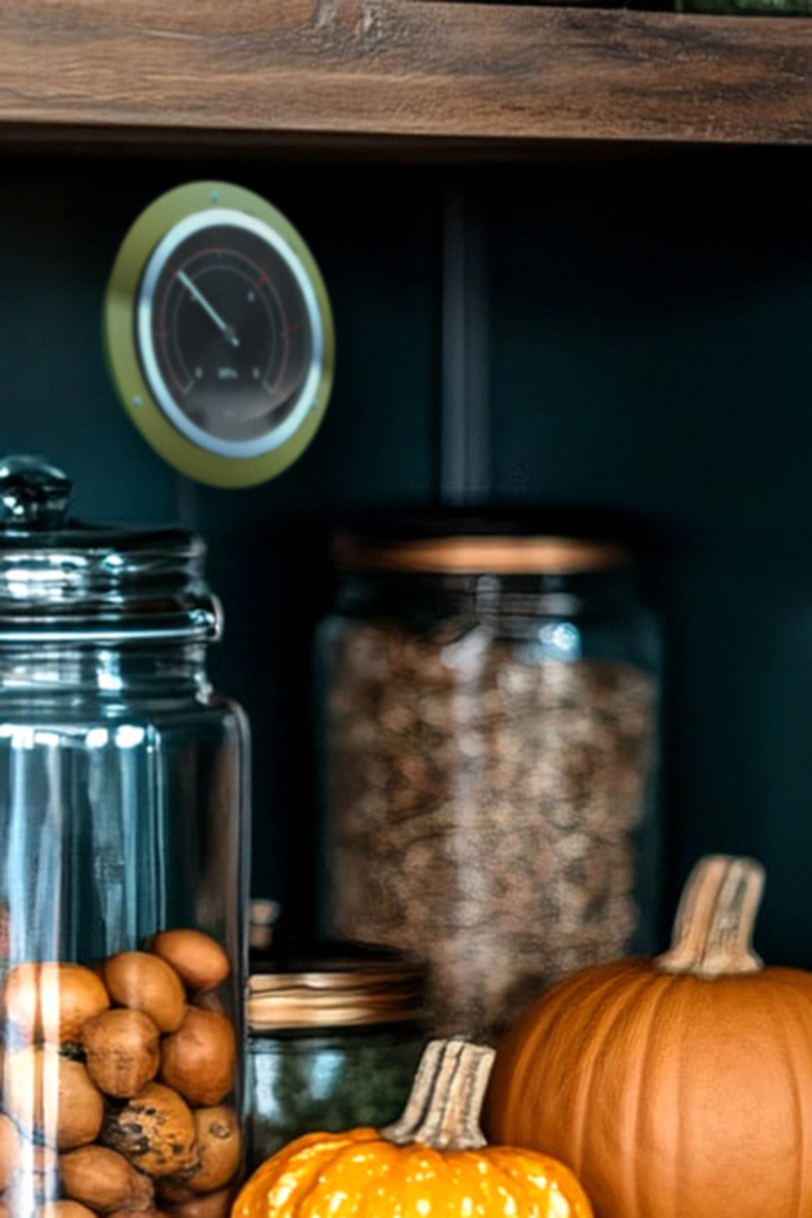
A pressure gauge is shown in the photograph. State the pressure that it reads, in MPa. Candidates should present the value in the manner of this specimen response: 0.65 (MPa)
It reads 2 (MPa)
